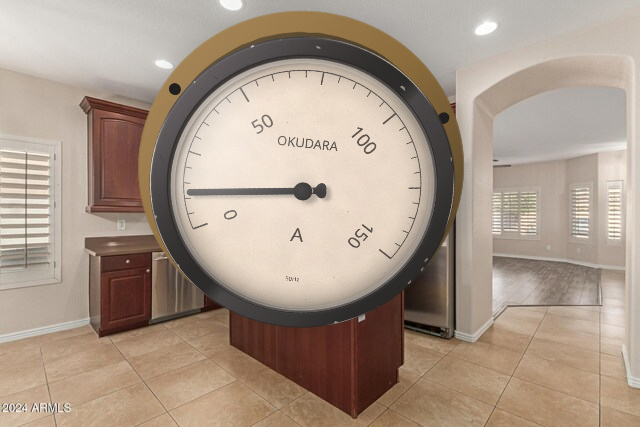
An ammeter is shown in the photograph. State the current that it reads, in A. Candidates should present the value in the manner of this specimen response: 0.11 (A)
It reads 12.5 (A)
